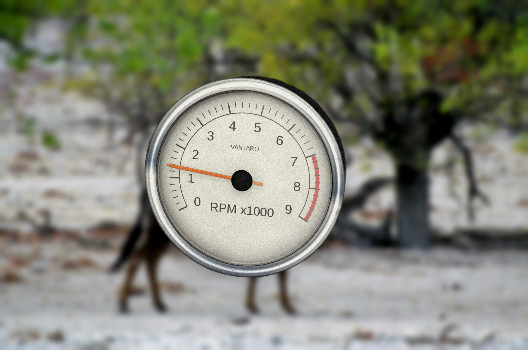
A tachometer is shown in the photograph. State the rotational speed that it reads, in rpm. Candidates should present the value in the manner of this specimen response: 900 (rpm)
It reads 1400 (rpm)
